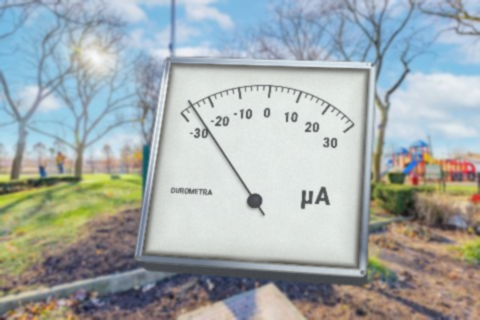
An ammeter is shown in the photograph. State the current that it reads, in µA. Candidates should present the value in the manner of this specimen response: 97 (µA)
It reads -26 (µA)
